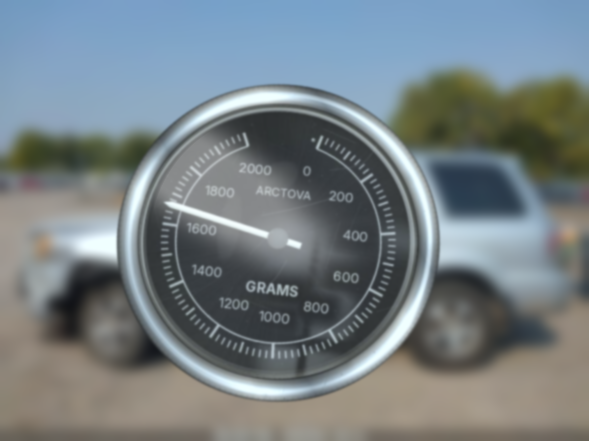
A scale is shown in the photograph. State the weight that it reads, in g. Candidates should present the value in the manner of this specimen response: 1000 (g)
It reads 1660 (g)
